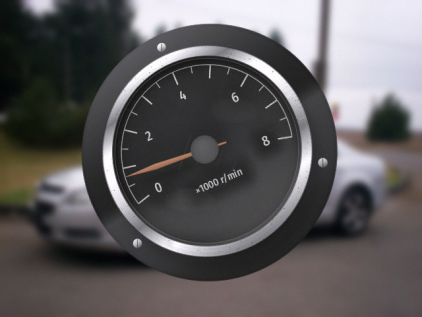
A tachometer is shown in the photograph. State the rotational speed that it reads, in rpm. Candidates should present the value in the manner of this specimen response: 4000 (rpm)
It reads 750 (rpm)
